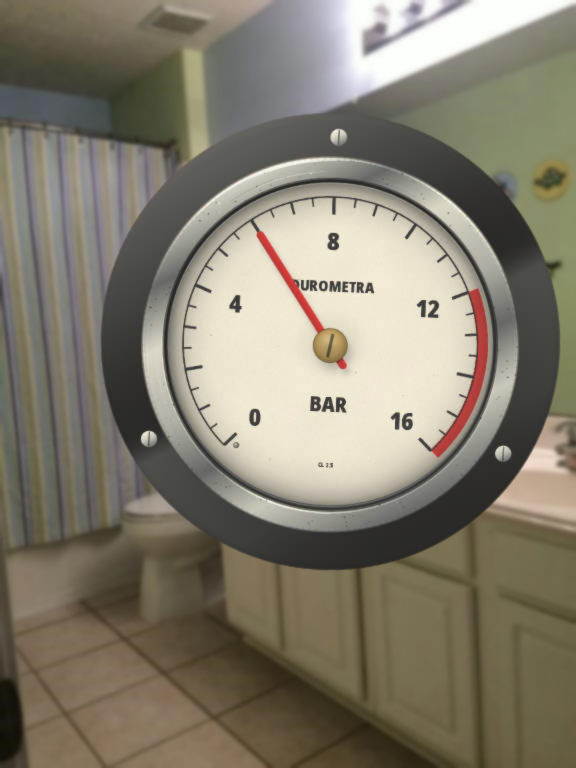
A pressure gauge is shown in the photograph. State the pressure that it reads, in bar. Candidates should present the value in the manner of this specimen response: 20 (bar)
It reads 6 (bar)
